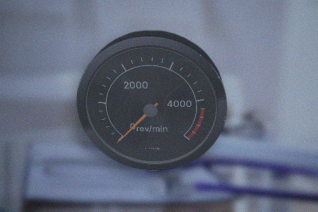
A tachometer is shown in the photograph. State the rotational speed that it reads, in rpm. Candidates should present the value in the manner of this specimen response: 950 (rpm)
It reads 0 (rpm)
